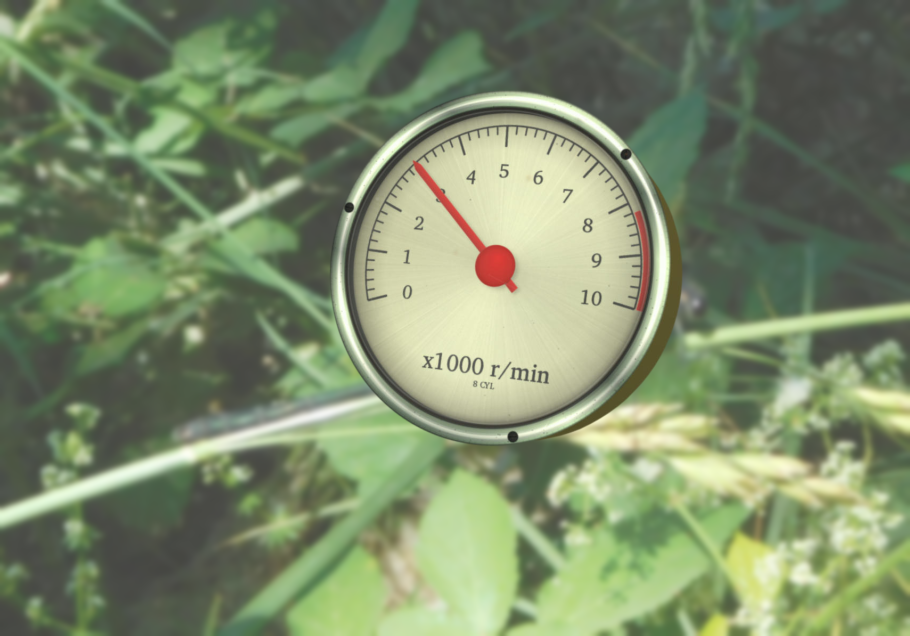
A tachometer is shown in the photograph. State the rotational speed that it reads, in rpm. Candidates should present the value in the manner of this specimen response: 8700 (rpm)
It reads 3000 (rpm)
